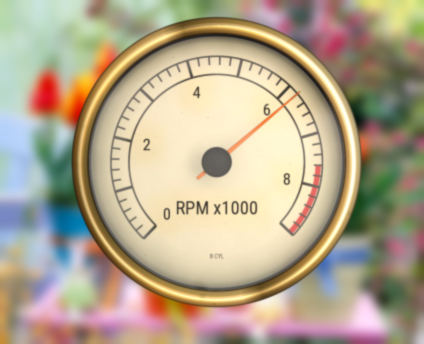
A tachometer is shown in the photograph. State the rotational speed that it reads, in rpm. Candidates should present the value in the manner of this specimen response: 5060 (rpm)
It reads 6200 (rpm)
